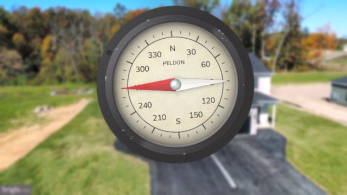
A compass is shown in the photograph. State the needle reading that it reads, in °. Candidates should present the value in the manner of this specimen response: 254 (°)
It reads 270 (°)
